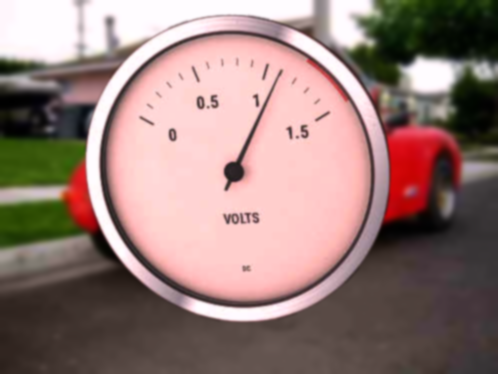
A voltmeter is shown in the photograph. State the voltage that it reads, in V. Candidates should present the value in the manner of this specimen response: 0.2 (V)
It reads 1.1 (V)
